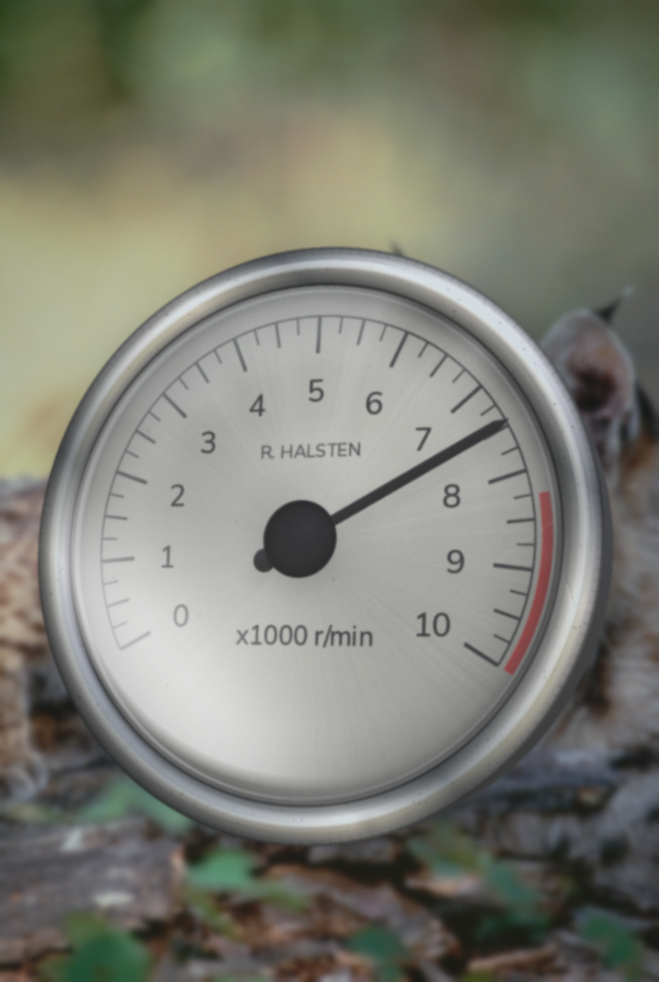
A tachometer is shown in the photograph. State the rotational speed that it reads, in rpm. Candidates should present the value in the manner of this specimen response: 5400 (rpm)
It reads 7500 (rpm)
